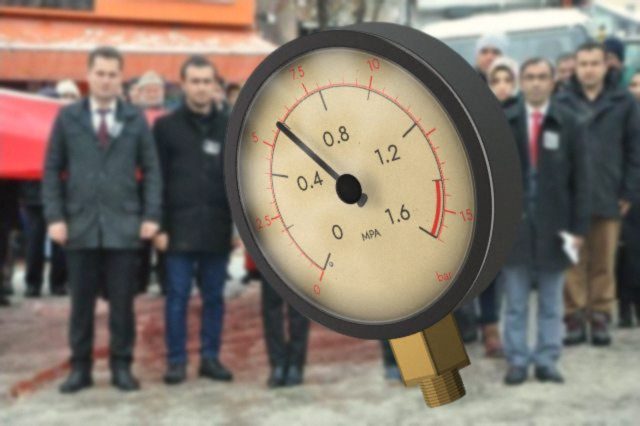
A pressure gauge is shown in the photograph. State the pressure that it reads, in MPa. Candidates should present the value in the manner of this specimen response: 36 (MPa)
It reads 0.6 (MPa)
